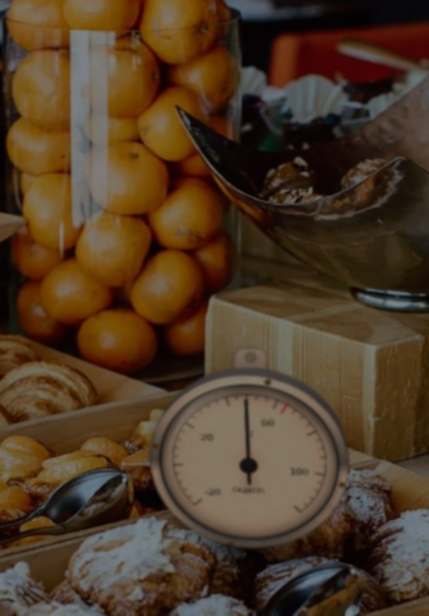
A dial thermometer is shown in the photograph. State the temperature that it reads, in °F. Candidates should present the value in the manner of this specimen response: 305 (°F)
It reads 48 (°F)
